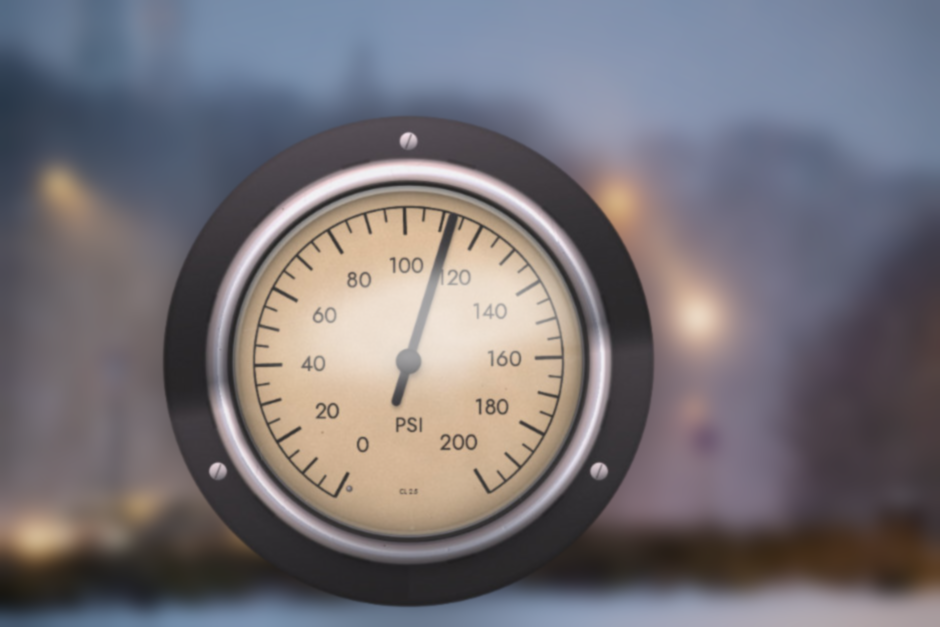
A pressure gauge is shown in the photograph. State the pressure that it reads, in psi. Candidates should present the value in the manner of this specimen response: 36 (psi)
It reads 112.5 (psi)
